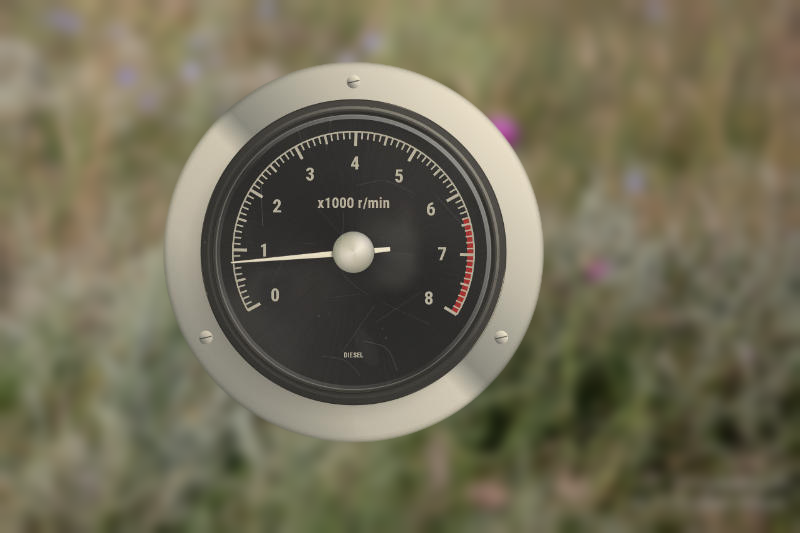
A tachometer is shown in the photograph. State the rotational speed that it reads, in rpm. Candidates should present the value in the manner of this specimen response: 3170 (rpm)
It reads 800 (rpm)
